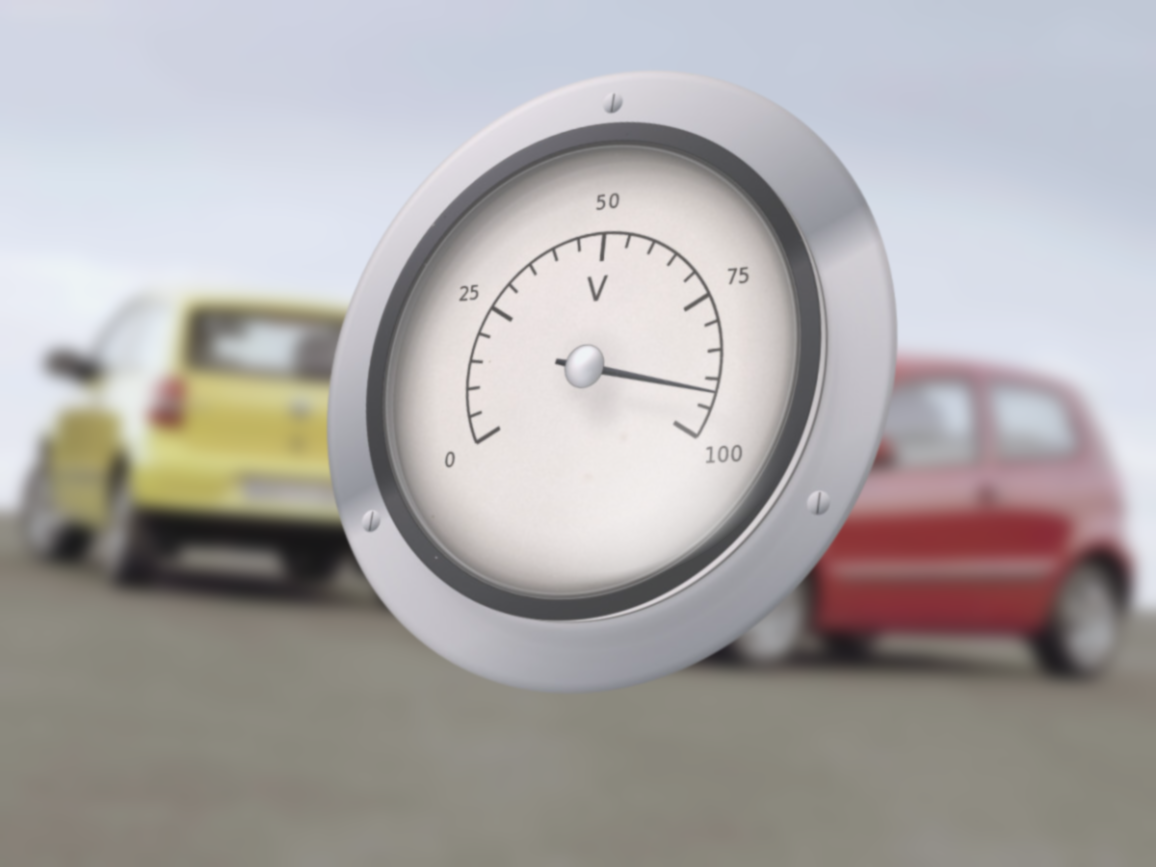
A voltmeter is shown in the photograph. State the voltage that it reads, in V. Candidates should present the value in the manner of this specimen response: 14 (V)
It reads 92.5 (V)
